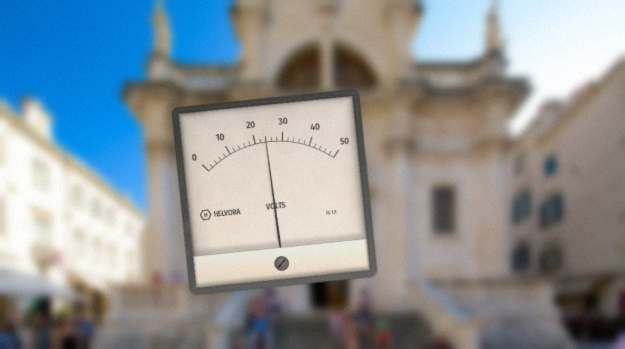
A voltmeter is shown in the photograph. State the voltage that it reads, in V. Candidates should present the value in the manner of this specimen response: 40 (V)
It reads 24 (V)
